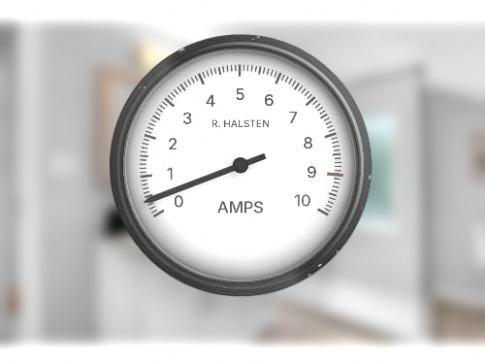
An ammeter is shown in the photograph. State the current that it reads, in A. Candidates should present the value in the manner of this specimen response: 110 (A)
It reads 0.4 (A)
